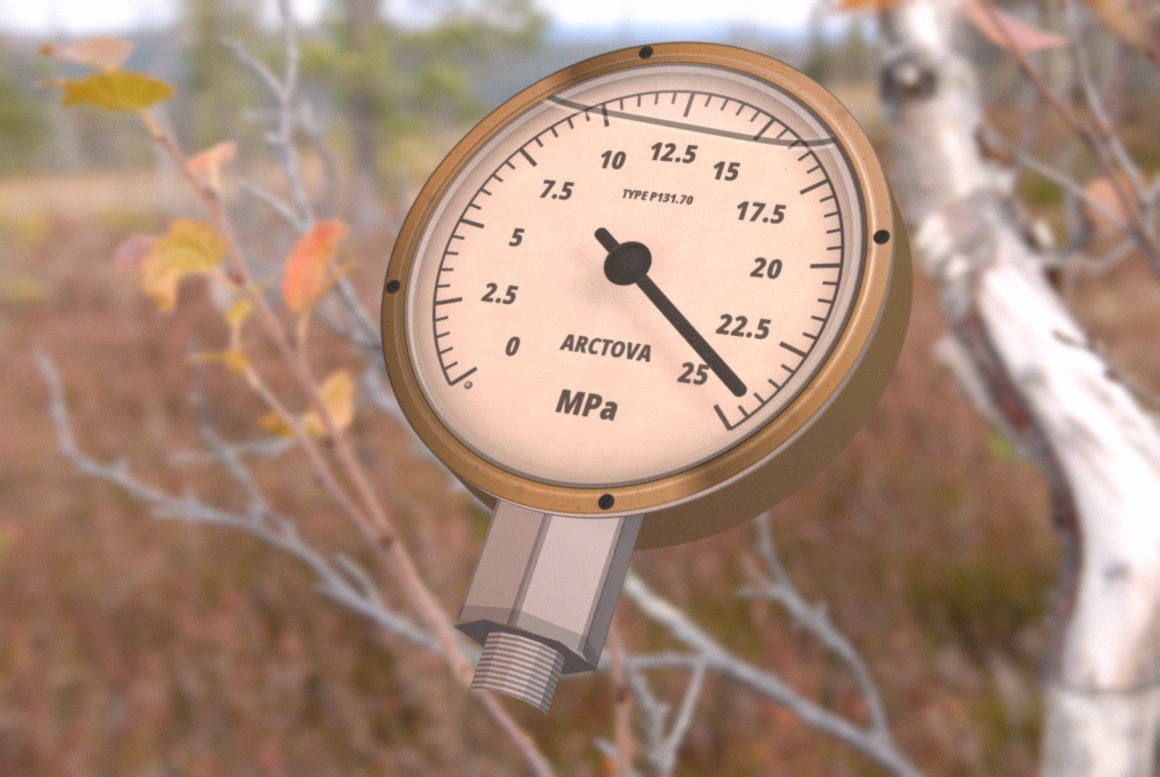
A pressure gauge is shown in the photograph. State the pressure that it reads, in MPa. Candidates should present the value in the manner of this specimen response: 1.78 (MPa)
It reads 24.25 (MPa)
